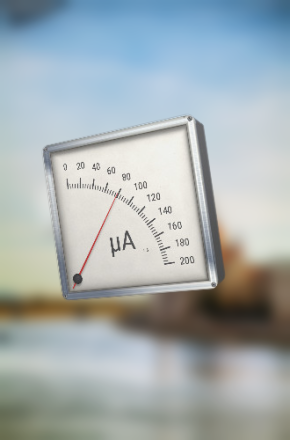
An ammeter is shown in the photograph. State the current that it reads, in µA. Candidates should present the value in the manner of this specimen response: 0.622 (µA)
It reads 80 (µA)
